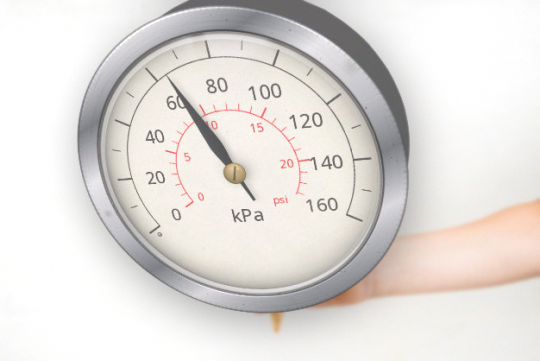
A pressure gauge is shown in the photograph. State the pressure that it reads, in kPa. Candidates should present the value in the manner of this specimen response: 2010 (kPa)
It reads 65 (kPa)
